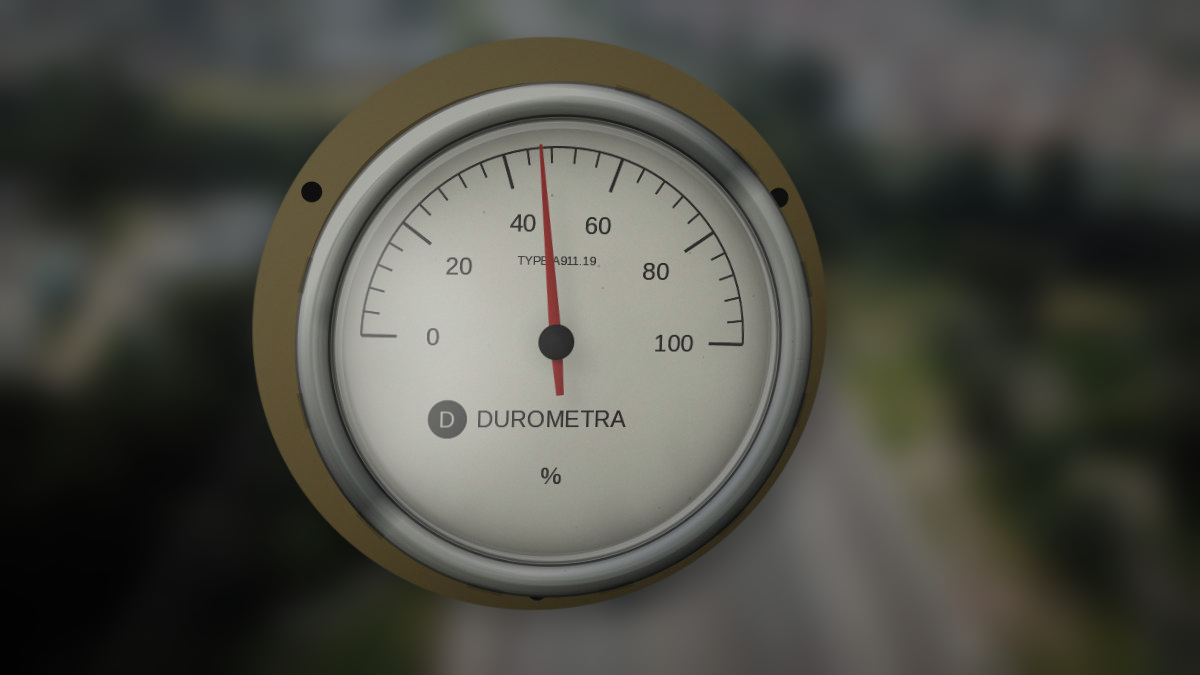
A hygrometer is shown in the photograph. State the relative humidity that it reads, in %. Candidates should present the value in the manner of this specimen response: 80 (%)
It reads 46 (%)
